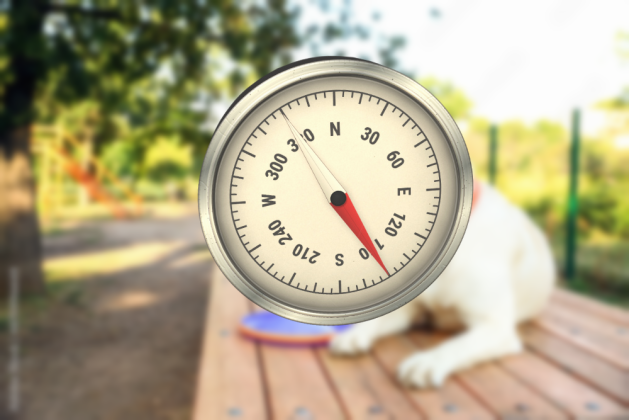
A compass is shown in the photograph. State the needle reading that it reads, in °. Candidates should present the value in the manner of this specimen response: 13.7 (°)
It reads 150 (°)
